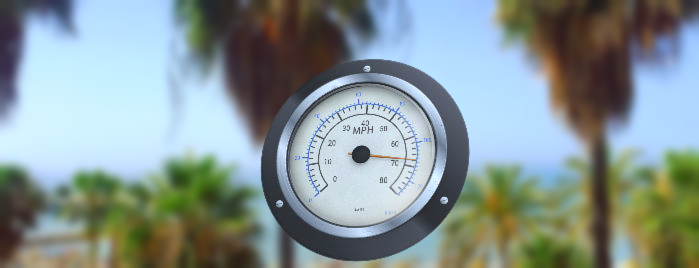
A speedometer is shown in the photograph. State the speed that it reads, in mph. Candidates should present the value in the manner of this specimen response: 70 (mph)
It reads 68 (mph)
